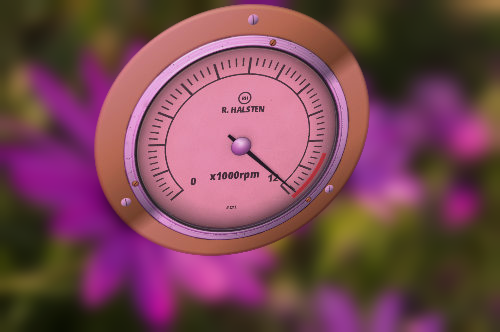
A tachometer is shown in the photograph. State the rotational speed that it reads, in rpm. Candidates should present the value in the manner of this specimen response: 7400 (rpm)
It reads 11800 (rpm)
